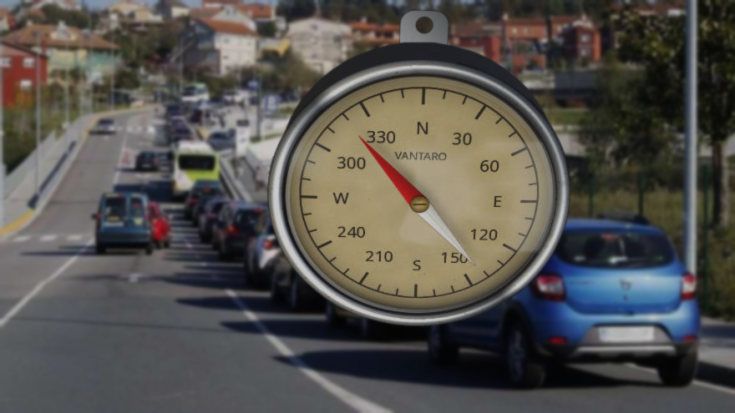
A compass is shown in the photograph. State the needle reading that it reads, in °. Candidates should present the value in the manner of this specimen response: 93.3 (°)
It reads 320 (°)
